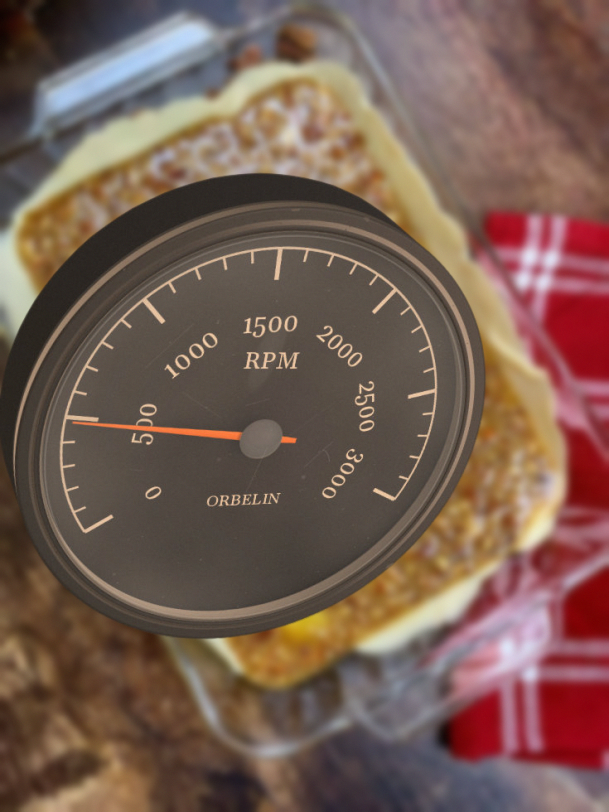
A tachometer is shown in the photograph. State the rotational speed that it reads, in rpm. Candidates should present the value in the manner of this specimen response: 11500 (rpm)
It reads 500 (rpm)
